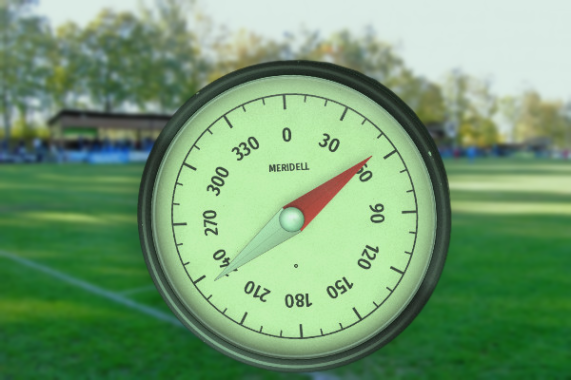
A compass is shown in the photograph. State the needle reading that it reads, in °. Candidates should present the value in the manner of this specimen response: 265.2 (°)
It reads 55 (°)
